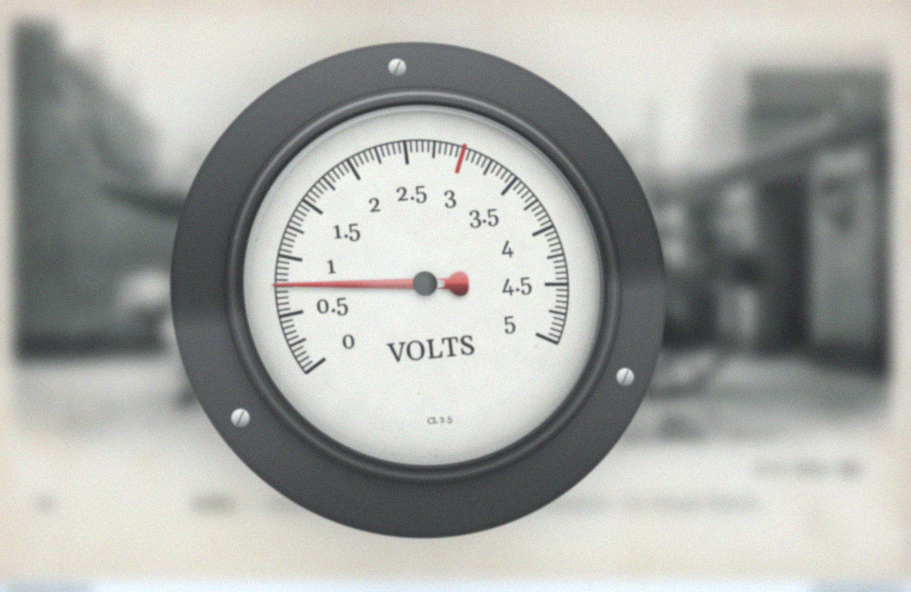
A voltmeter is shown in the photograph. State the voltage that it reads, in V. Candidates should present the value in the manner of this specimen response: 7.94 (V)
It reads 0.75 (V)
